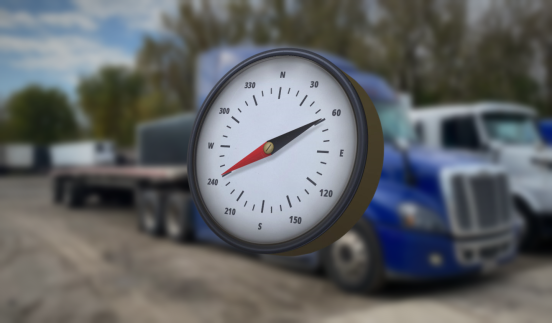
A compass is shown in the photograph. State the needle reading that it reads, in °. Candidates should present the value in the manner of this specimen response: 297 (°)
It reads 240 (°)
